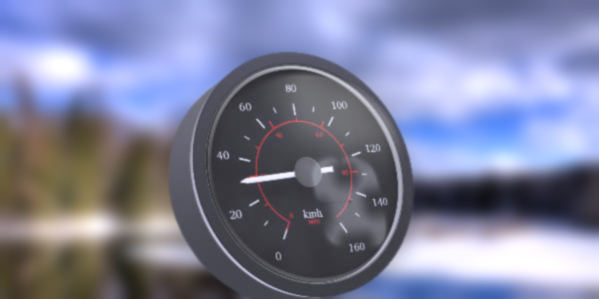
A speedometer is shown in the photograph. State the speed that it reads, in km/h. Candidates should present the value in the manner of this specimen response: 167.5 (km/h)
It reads 30 (km/h)
